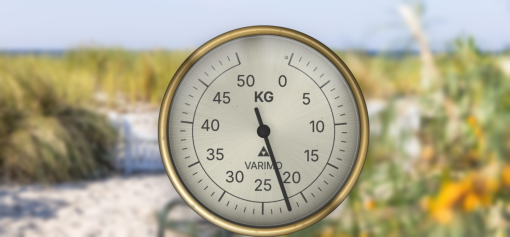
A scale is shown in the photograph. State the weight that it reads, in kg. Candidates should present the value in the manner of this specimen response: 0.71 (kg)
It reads 22 (kg)
